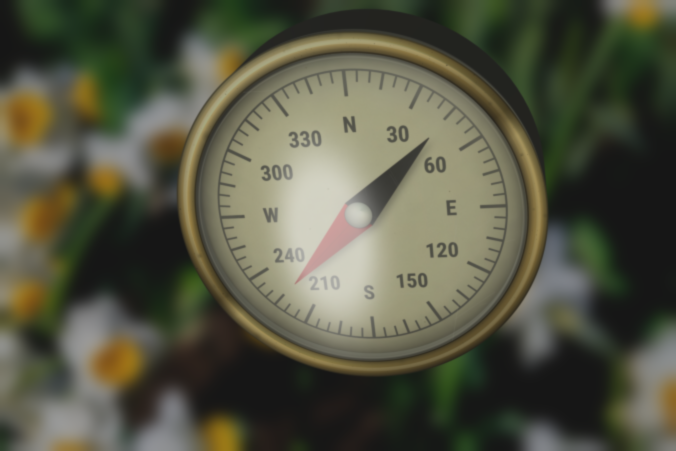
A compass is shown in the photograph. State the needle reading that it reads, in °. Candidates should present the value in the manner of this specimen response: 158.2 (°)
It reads 225 (°)
